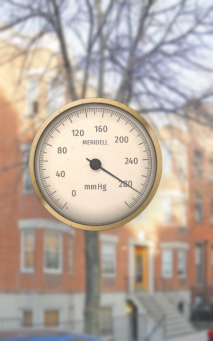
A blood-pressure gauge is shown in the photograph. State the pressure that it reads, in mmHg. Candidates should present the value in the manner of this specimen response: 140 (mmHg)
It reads 280 (mmHg)
